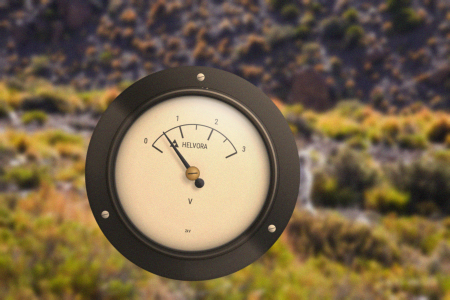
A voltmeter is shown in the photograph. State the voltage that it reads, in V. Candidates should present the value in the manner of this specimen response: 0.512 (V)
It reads 0.5 (V)
